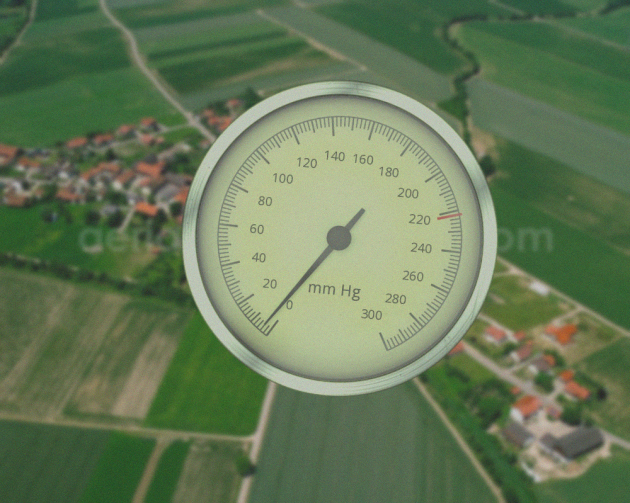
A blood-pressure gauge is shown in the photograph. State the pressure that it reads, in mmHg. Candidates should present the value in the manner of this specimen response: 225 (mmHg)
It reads 4 (mmHg)
